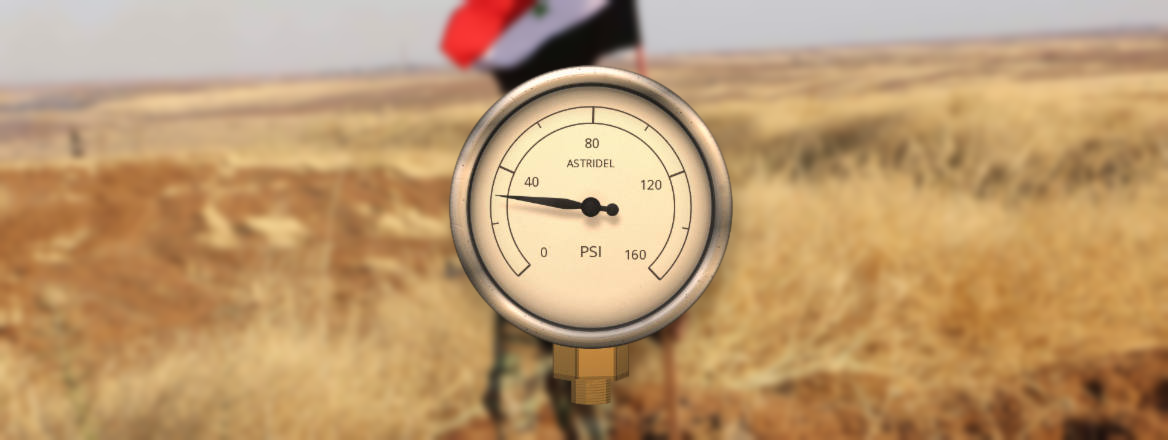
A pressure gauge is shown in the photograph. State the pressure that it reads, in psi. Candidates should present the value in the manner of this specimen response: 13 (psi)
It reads 30 (psi)
